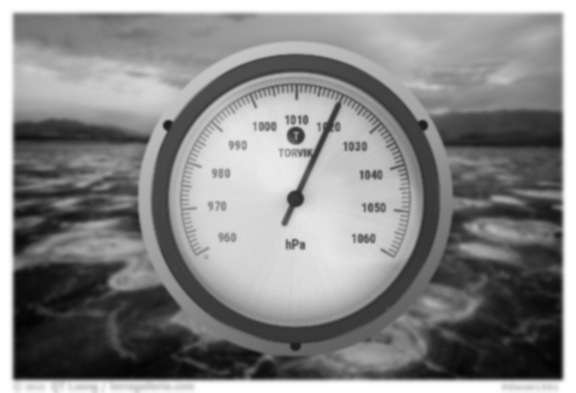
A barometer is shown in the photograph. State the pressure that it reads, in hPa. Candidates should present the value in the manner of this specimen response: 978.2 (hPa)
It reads 1020 (hPa)
